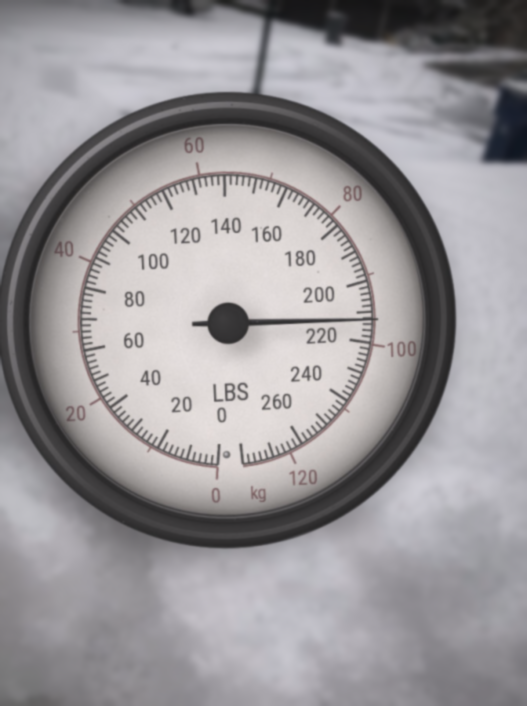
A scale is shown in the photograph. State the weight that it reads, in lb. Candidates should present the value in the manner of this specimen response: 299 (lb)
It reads 212 (lb)
